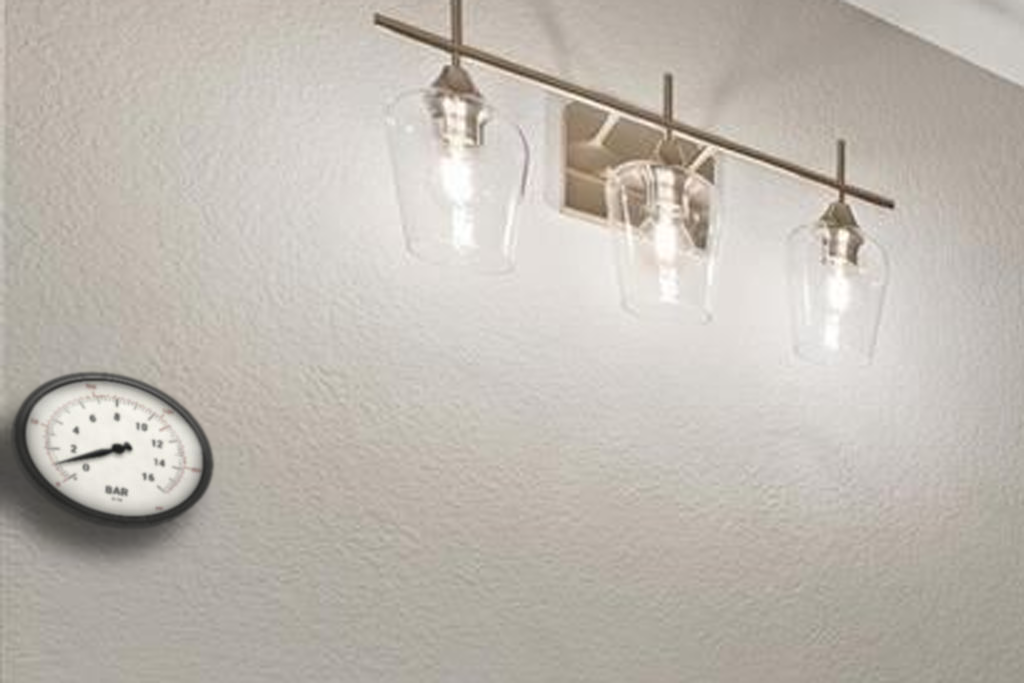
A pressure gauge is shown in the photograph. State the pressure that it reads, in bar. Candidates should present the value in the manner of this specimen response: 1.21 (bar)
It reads 1 (bar)
